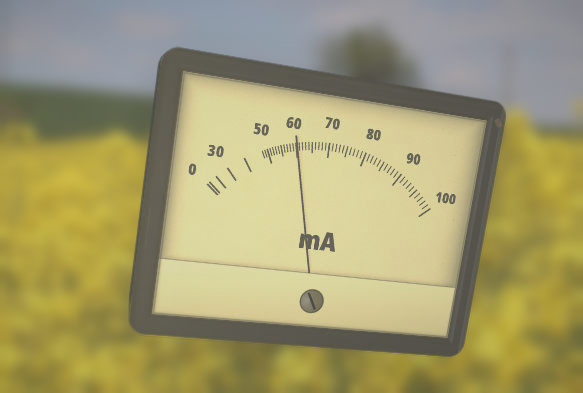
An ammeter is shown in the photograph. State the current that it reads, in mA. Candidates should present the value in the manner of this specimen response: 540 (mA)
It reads 60 (mA)
